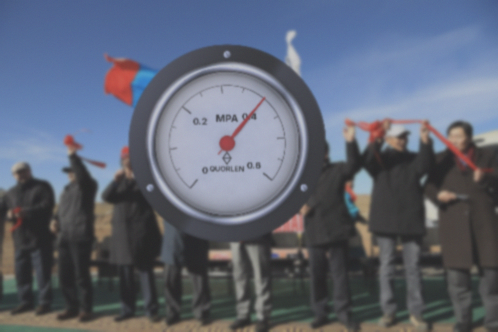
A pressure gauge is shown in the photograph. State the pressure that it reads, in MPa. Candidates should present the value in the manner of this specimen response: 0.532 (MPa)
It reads 0.4 (MPa)
